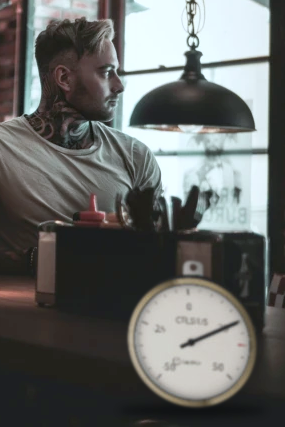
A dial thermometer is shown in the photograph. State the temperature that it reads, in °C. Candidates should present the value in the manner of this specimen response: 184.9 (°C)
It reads 25 (°C)
